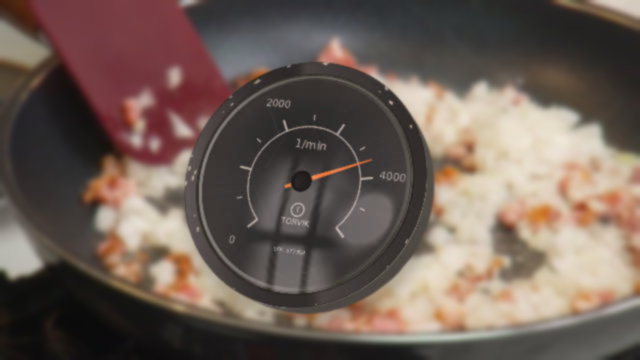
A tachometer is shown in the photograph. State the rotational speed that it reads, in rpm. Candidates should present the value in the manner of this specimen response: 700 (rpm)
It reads 3750 (rpm)
